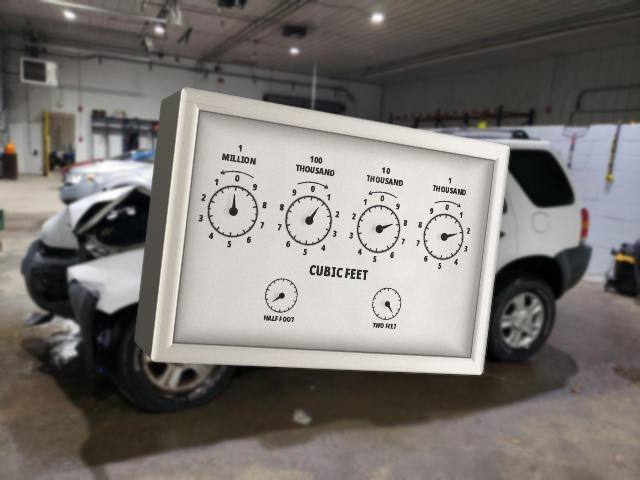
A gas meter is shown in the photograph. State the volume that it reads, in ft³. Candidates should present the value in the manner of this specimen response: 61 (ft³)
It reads 8200 (ft³)
